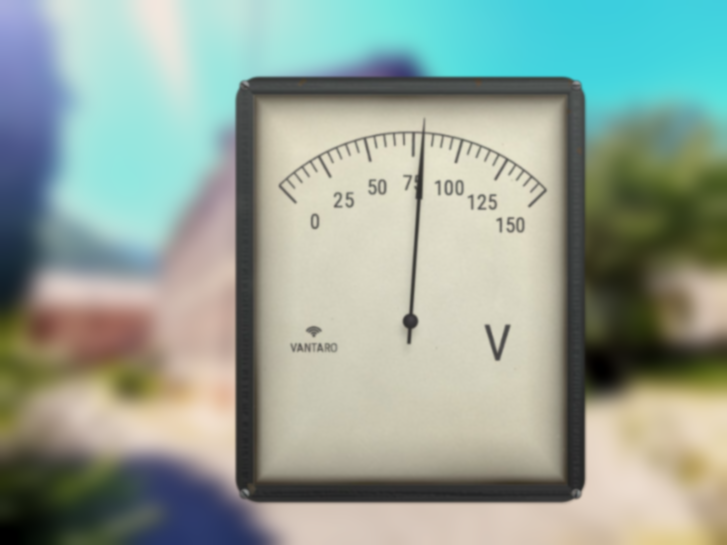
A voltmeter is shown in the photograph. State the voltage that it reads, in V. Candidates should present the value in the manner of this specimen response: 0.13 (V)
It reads 80 (V)
